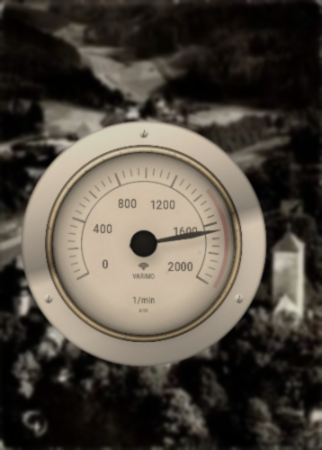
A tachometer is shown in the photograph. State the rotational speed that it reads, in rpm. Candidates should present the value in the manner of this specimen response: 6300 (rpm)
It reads 1650 (rpm)
